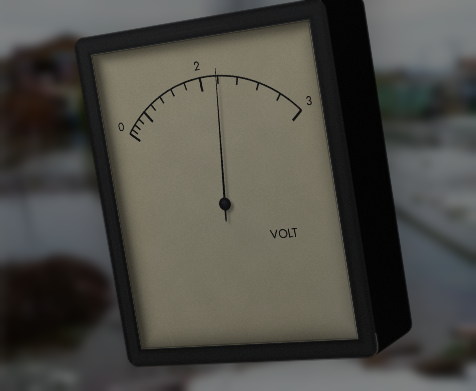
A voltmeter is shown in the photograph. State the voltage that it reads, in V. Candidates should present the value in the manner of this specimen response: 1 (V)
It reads 2.2 (V)
